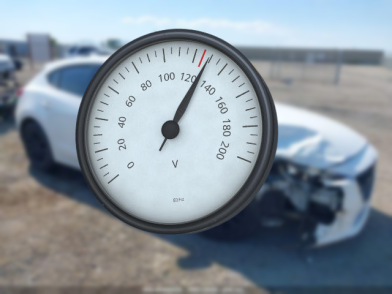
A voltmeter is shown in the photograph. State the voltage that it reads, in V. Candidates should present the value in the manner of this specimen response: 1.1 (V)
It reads 130 (V)
